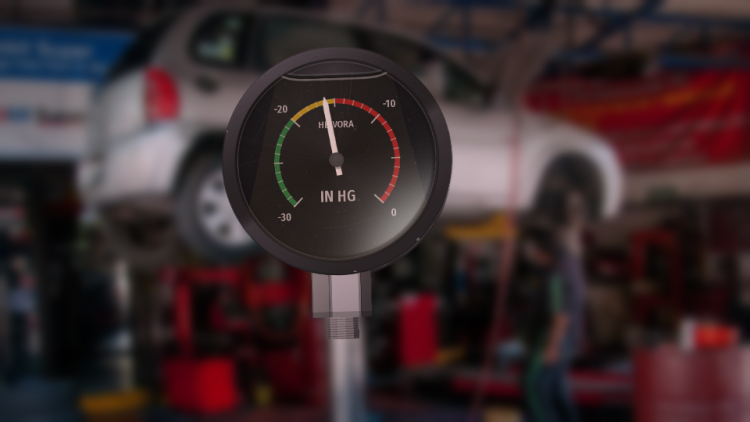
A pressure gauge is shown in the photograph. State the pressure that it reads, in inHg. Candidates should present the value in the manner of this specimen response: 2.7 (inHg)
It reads -16 (inHg)
